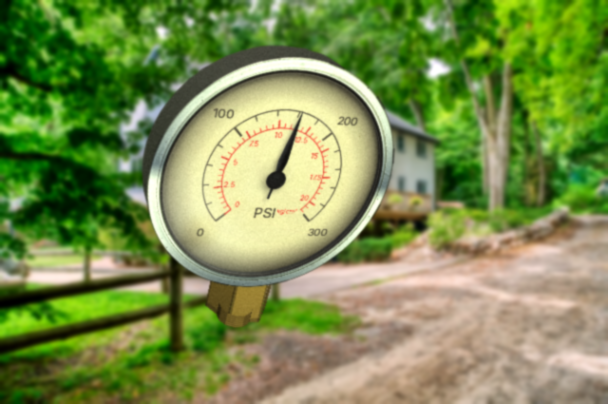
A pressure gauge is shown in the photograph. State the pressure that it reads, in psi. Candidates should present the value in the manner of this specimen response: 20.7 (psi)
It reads 160 (psi)
